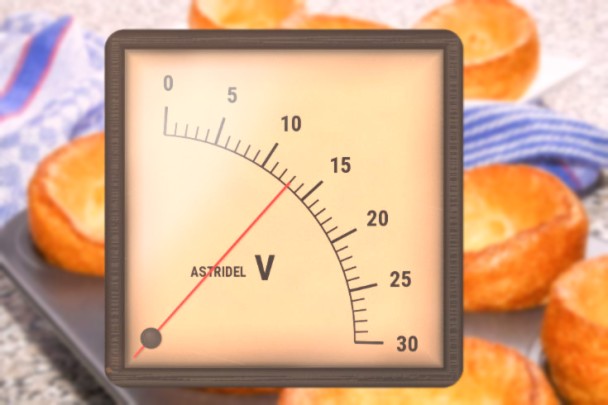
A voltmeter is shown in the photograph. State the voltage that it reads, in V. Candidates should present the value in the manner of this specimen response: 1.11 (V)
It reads 13 (V)
